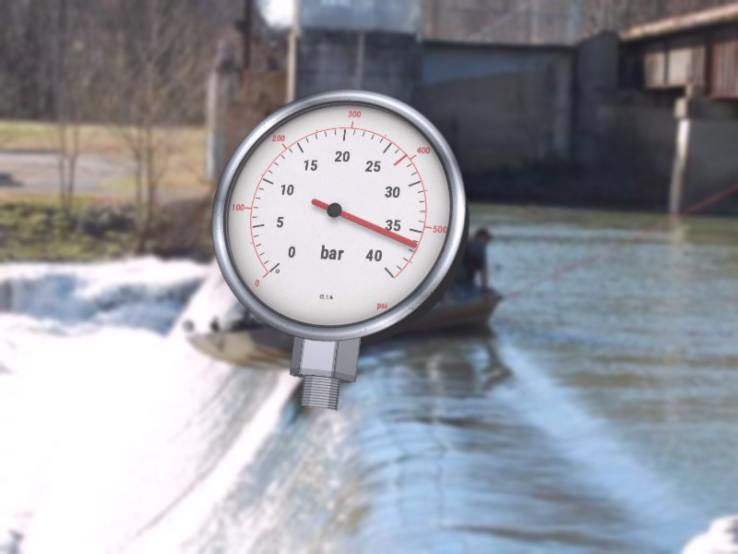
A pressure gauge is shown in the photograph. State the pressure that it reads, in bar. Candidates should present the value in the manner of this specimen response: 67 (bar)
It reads 36.5 (bar)
